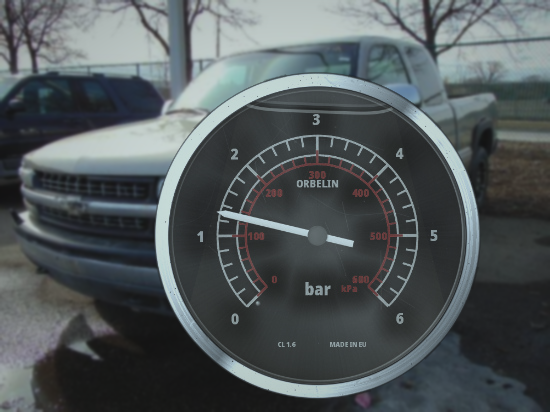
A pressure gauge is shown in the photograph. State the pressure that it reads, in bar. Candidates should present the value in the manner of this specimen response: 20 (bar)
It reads 1.3 (bar)
